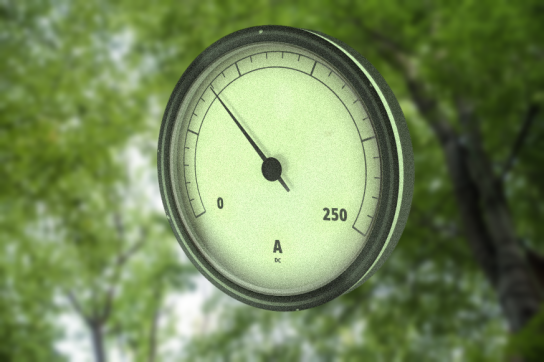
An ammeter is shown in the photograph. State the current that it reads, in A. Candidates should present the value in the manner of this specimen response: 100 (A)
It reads 80 (A)
